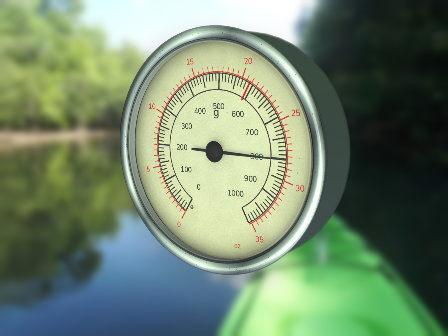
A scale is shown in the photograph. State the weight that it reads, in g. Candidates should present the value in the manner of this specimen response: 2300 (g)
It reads 800 (g)
